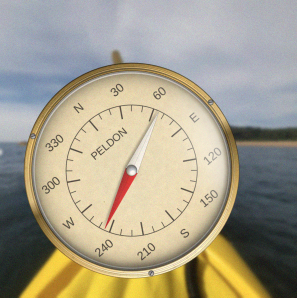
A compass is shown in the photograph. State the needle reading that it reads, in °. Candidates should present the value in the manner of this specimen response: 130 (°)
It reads 245 (°)
